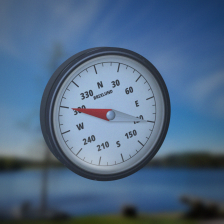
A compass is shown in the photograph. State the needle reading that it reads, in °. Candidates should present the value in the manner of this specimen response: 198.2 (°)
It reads 300 (°)
